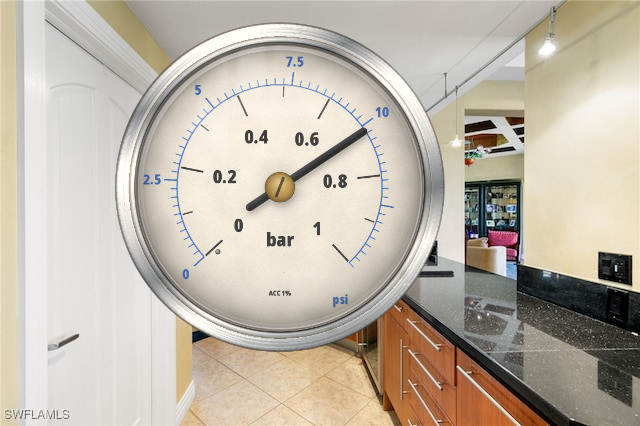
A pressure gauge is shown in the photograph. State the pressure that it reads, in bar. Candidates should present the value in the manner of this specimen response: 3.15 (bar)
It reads 0.7 (bar)
